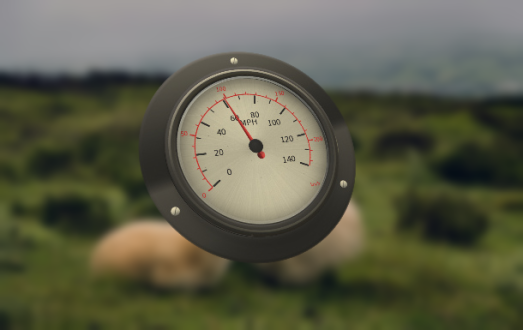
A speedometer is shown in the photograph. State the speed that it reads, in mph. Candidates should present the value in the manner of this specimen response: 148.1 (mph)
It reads 60 (mph)
